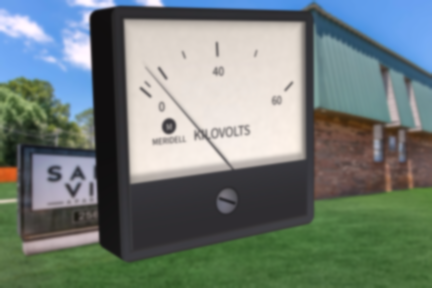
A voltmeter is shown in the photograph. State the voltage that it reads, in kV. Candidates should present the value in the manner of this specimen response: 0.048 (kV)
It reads 15 (kV)
